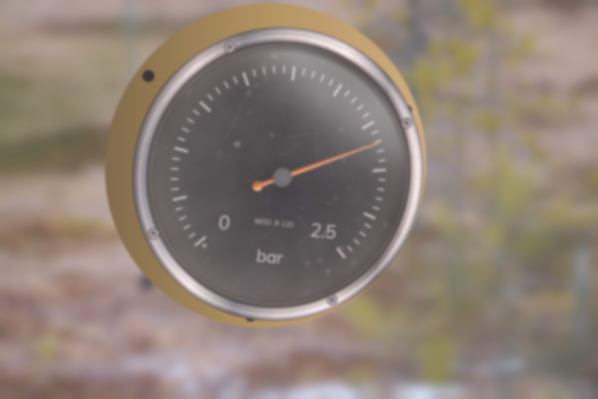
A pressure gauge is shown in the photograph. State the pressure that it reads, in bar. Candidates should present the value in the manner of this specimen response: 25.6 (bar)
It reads 1.85 (bar)
